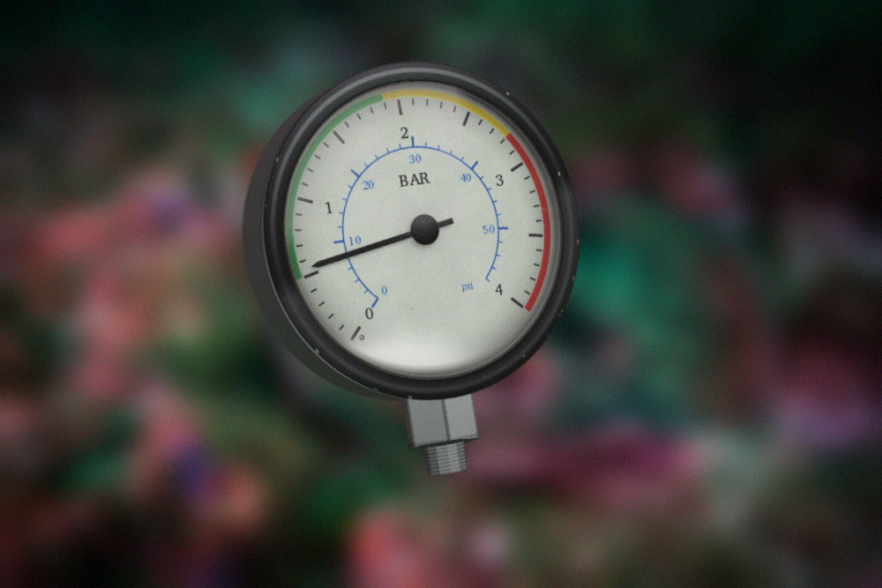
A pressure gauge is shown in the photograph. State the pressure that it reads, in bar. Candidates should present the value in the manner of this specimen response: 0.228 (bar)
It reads 0.55 (bar)
